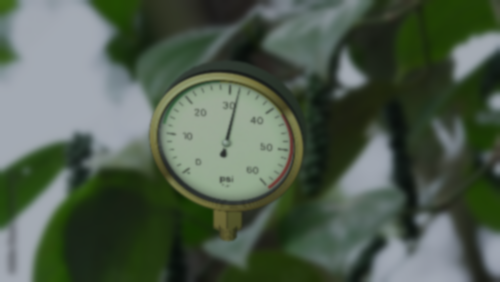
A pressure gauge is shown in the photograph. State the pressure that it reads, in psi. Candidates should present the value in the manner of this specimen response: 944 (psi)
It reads 32 (psi)
